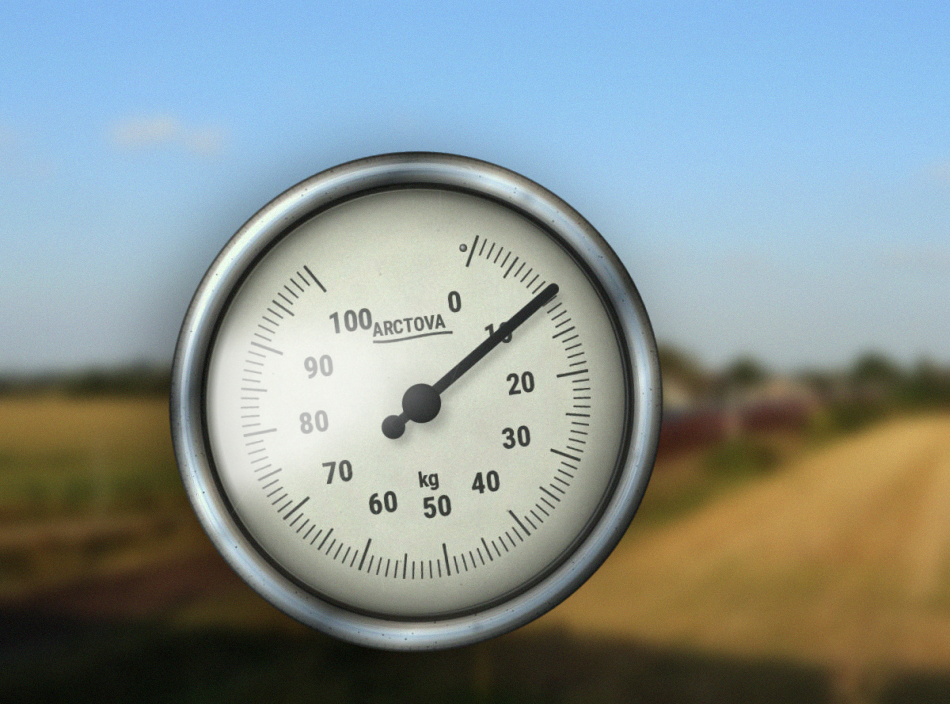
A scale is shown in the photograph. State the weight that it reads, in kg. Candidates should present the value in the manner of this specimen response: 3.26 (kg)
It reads 10 (kg)
